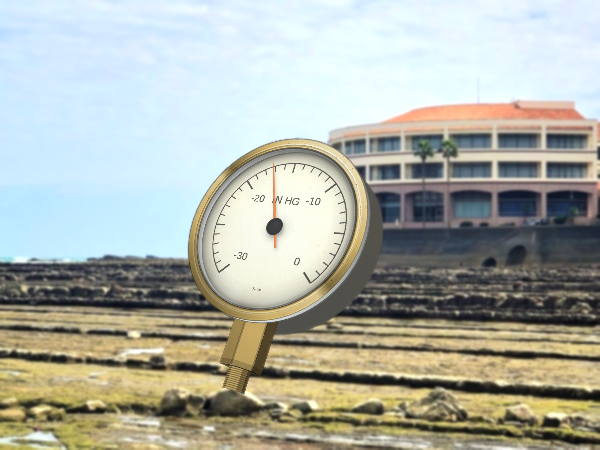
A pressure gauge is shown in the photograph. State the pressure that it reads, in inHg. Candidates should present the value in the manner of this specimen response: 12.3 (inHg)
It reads -17 (inHg)
